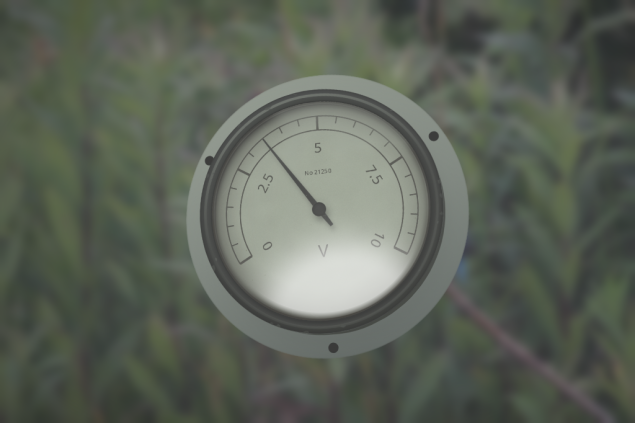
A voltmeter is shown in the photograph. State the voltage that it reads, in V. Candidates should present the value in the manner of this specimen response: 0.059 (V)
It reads 3.5 (V)
